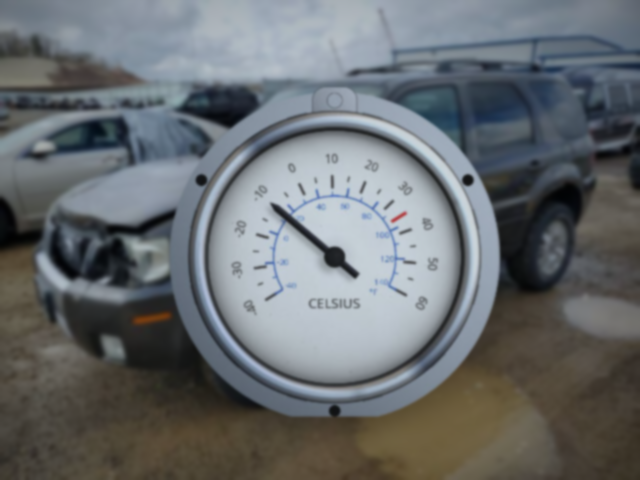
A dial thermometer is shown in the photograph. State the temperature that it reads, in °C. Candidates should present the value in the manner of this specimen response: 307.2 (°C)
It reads -10 (°C)
